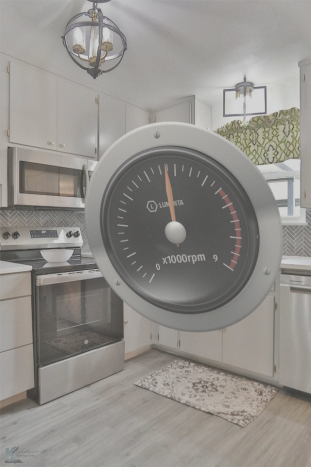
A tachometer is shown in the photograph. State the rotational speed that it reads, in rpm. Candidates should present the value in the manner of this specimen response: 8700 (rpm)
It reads 4750 (rpm)
